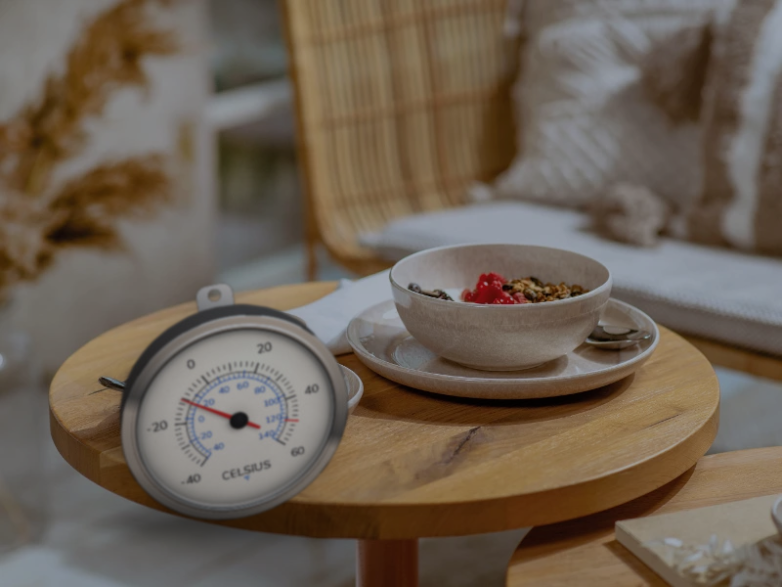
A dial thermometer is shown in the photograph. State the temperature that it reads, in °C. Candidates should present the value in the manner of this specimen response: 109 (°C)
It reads -10 (°C)
